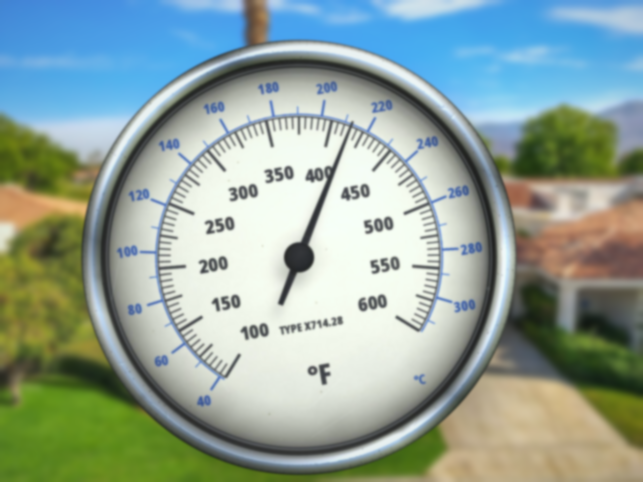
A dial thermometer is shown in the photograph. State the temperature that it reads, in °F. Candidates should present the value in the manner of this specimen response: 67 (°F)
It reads 415 (°F)
